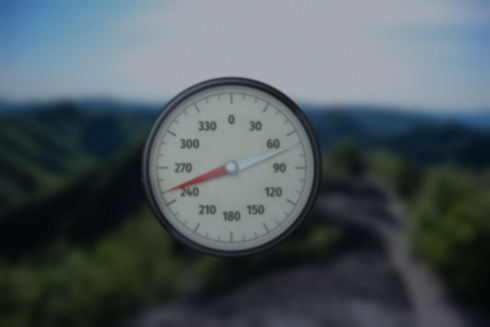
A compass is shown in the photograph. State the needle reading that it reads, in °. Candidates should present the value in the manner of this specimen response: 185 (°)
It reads 250 (°)
